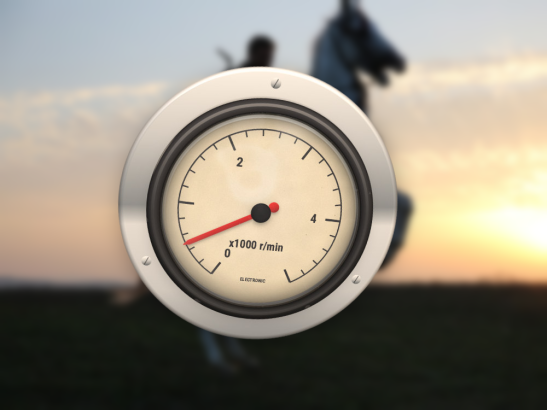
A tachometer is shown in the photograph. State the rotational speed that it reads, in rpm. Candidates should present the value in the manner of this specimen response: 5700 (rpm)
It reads 500 (rpm)
